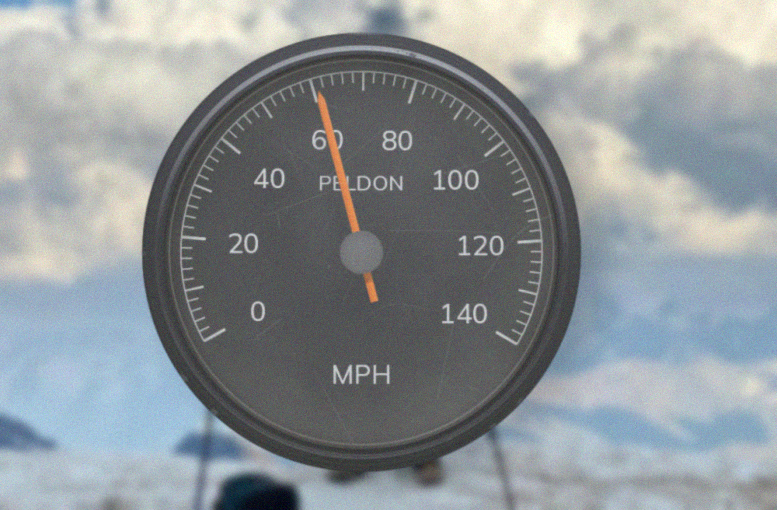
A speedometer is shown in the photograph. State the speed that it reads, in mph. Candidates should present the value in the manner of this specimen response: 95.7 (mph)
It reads 61 (mph)
